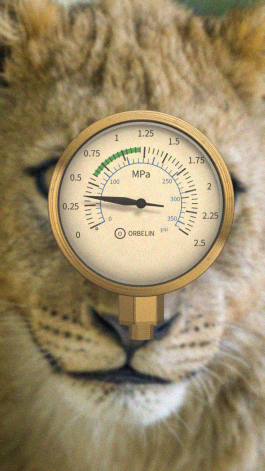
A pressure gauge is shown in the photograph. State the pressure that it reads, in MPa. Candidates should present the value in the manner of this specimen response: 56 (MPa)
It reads 0.35 (MPa)
